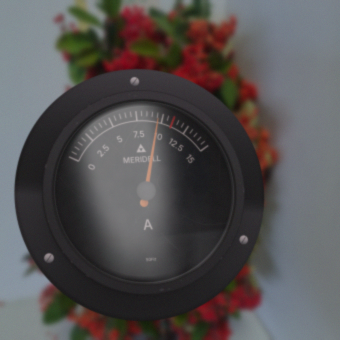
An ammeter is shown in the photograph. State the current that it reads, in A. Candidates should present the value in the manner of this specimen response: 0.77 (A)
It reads 9.5 (A)
